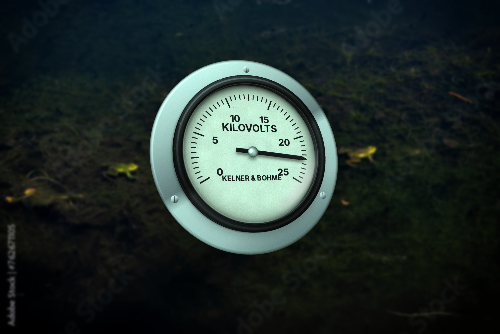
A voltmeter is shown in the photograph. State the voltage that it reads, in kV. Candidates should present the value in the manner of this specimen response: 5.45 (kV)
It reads 22.5 (kV)
